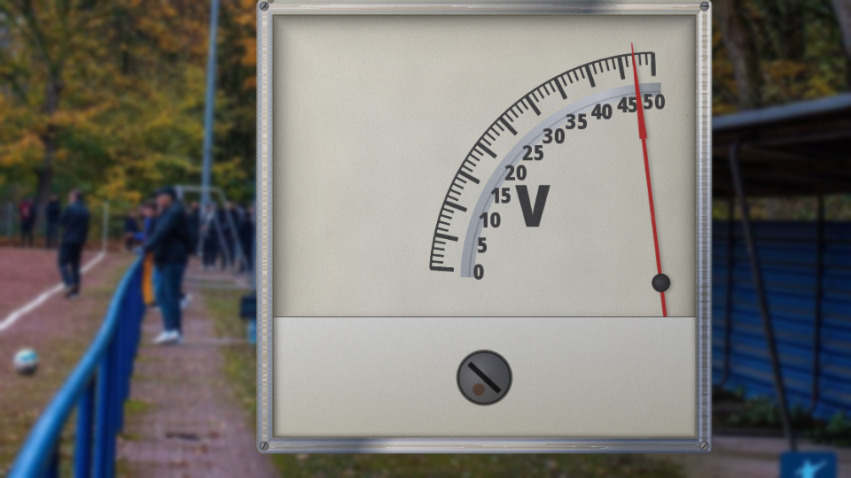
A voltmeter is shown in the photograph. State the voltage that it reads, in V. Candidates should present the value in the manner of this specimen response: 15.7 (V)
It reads 47 (V)
